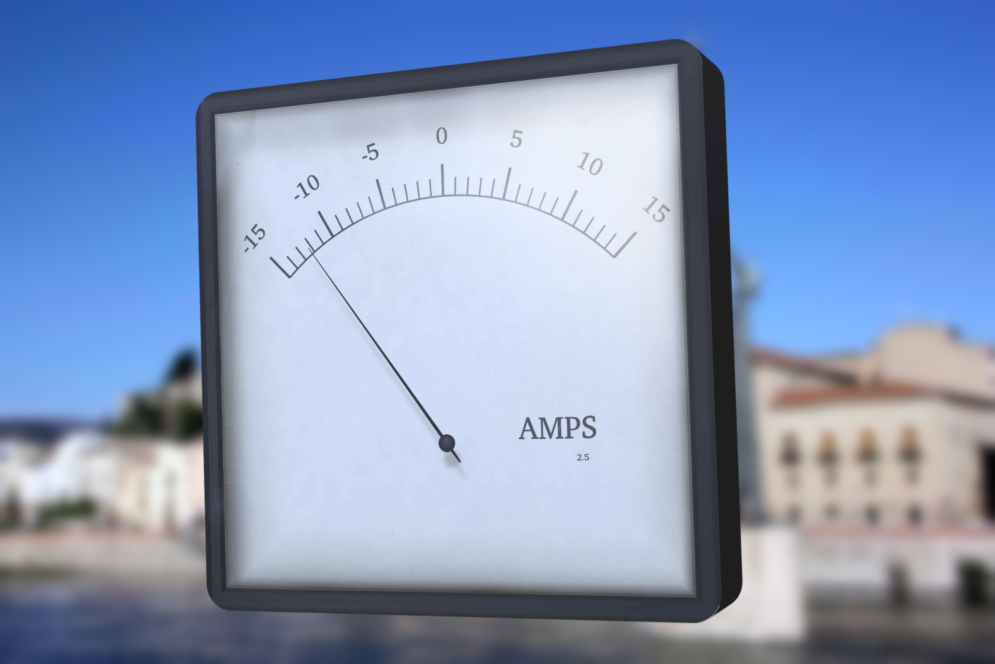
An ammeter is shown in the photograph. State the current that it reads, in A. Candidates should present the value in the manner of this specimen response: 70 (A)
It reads -12 (A)
